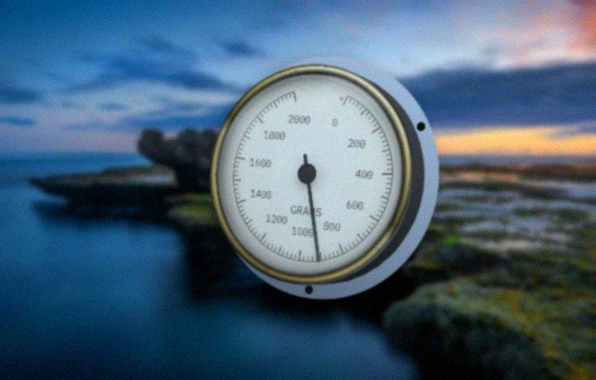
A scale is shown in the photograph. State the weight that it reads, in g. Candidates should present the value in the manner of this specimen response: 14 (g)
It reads 900 (g)
